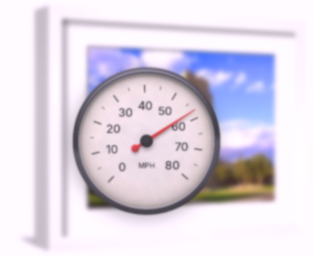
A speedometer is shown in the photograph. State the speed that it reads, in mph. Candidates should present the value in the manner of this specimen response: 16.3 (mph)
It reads 57.5 (mph)
